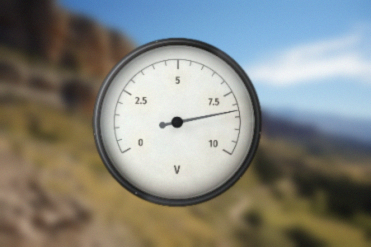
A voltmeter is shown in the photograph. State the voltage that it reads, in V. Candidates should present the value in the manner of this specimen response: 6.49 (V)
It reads 8.25 (V)
